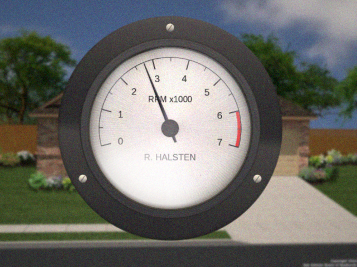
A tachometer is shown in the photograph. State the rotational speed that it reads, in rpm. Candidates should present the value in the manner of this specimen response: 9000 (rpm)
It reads 2750 (rpm)
